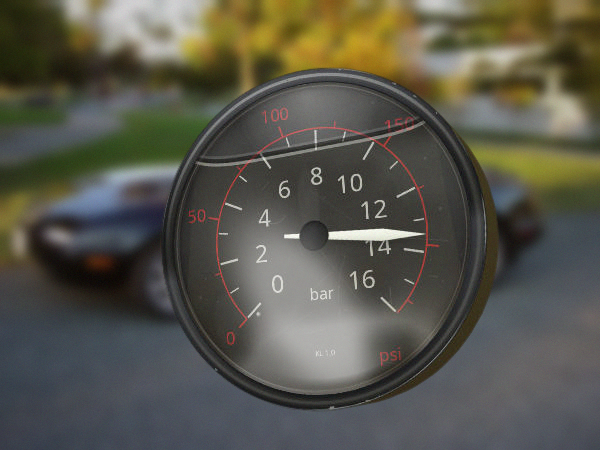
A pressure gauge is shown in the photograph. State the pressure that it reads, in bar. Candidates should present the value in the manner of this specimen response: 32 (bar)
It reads 13.5 (bar)
